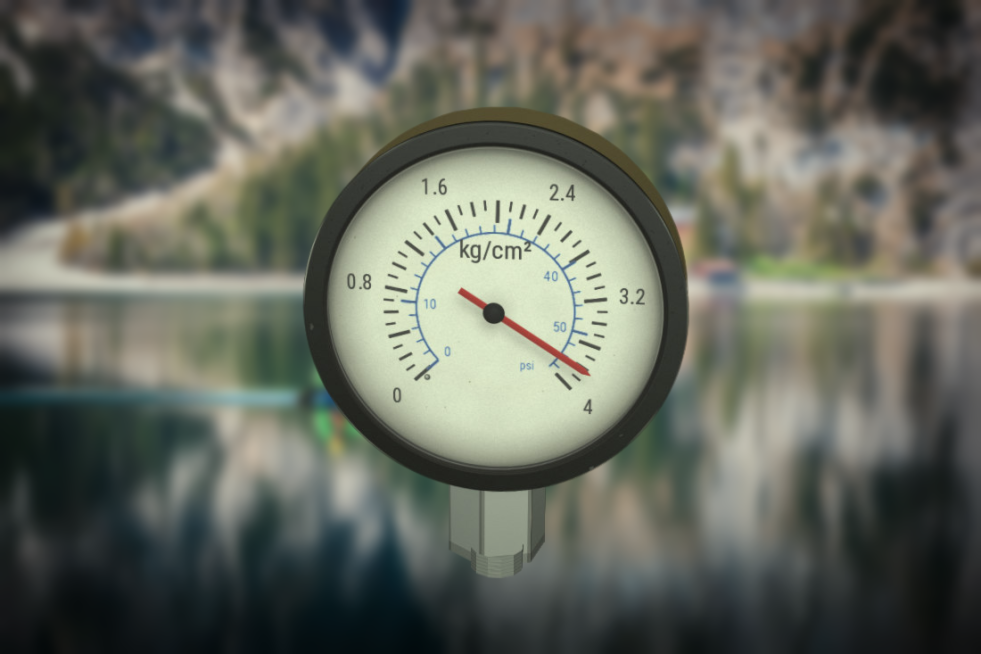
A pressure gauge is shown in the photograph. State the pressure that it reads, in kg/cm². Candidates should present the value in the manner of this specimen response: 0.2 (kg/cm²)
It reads 3.8 (kg/cm²)
